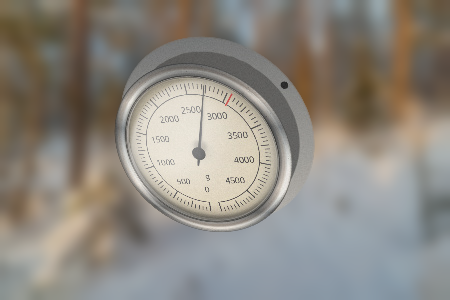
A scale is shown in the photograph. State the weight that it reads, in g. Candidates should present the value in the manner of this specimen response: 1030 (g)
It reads 2750 (g)
